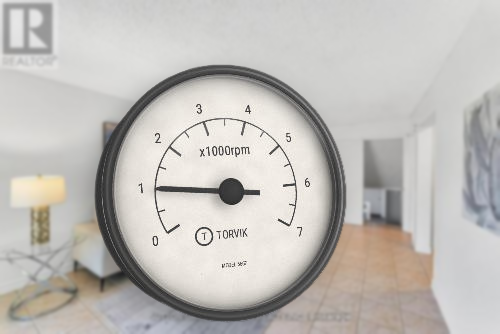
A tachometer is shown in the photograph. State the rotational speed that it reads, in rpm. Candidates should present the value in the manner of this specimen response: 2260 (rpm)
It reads 1000 (rpm)
